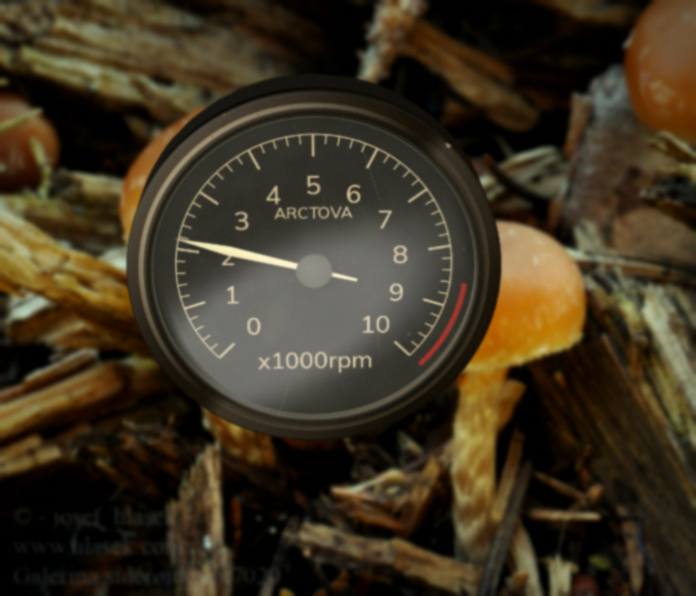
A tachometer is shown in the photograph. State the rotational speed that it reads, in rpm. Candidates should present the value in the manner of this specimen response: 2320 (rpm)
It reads 2200 (rpm)
